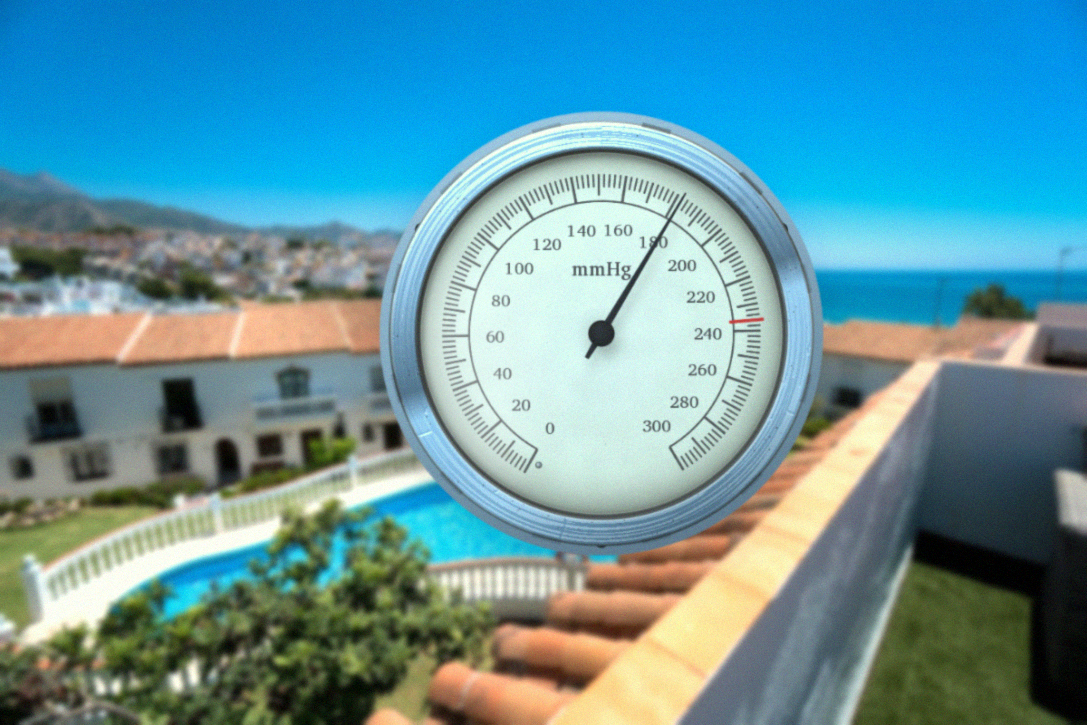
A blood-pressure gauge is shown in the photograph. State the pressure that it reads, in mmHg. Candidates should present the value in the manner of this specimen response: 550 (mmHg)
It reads 182 (mmHg)
